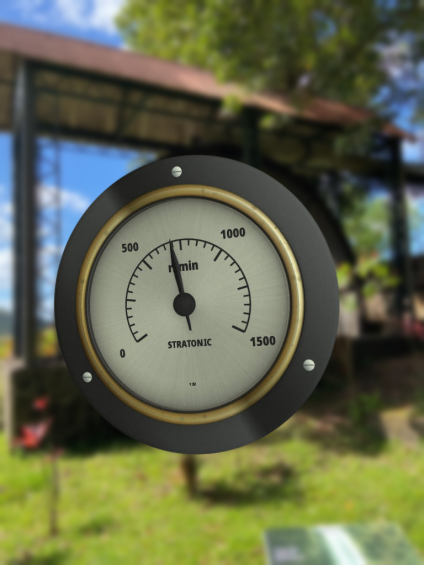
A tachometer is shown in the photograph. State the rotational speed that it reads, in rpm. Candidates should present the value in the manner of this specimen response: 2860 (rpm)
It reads 700 (rpm)
